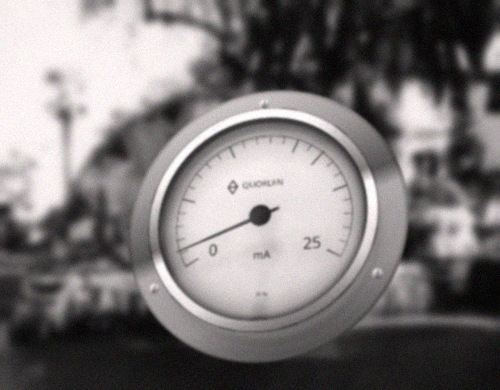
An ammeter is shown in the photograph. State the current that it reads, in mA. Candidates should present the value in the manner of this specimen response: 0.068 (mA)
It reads 1 (mA)
